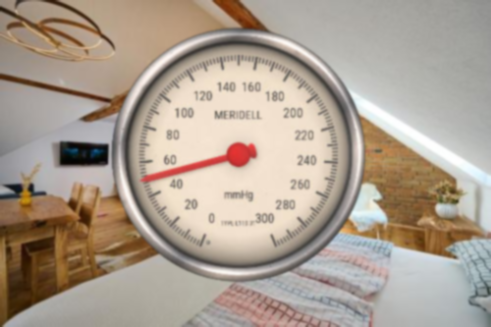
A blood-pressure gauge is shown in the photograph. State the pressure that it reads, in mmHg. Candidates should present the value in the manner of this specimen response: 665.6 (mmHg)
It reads 50 (mmHg)
